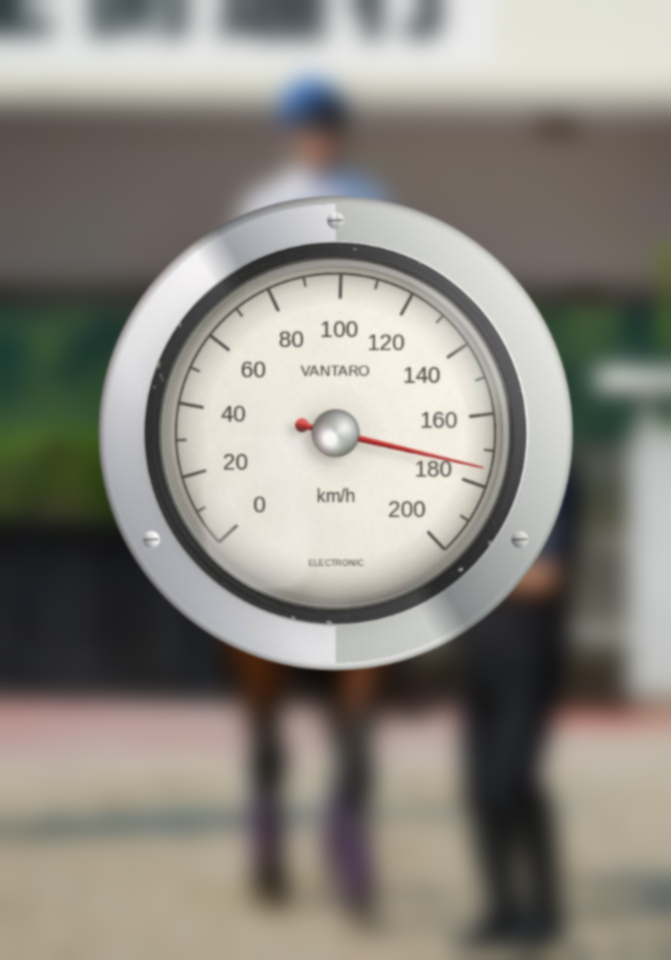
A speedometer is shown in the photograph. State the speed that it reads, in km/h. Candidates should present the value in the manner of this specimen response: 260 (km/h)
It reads 175 (km/h)
